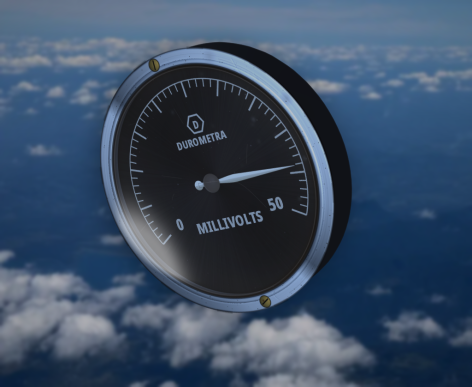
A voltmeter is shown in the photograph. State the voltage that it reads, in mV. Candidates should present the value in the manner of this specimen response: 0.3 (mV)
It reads 44 (mV)
